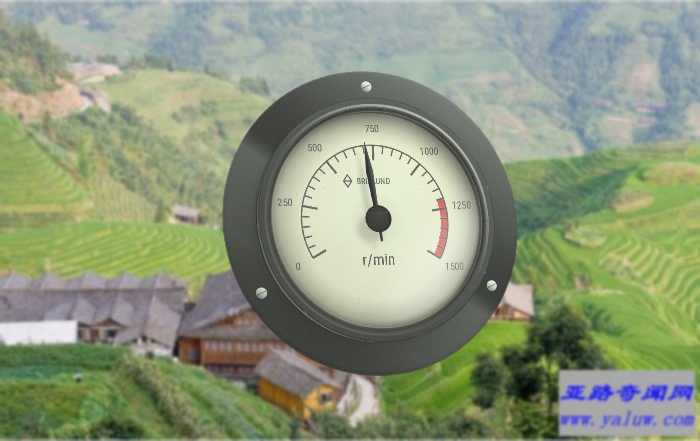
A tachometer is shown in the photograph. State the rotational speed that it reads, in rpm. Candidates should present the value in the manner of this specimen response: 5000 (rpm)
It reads 700 (rpm)
